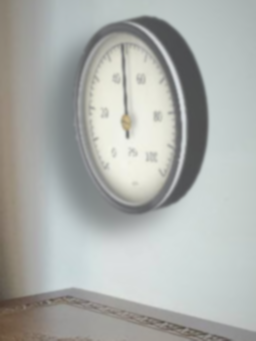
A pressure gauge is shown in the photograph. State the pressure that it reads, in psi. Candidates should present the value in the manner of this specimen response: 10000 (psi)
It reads 50 (psi)
